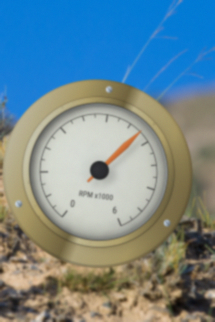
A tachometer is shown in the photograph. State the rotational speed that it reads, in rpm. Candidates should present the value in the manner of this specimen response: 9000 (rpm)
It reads 3750 (rpm)
